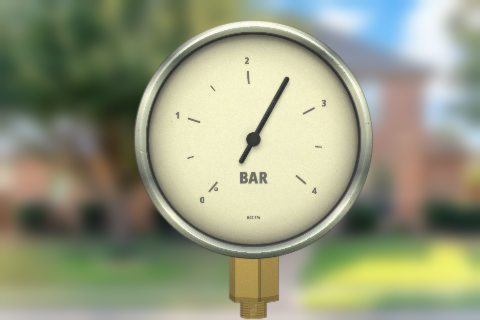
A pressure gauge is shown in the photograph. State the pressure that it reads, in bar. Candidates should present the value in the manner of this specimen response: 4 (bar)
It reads 2.5 (bar)
